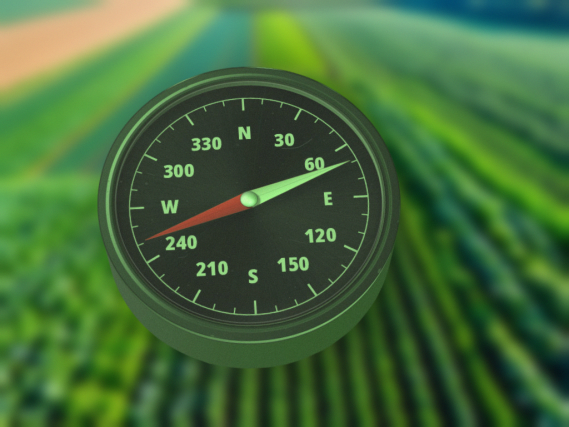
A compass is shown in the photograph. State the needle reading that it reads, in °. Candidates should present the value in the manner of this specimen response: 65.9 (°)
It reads 250 (°)
